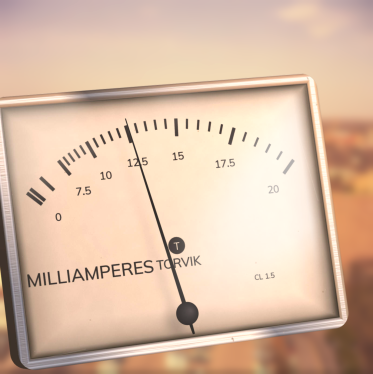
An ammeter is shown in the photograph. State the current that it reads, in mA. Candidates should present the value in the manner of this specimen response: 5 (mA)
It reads 12.5 (mA)
